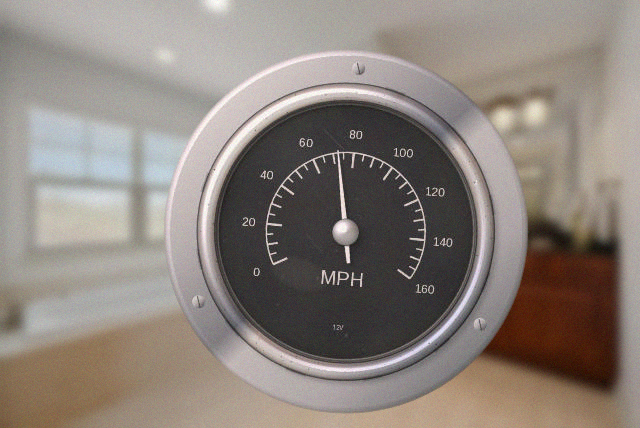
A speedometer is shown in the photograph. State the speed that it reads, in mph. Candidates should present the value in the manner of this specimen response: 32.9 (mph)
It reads 72.5 (mph)
